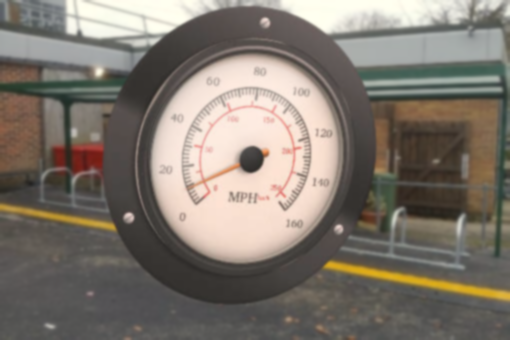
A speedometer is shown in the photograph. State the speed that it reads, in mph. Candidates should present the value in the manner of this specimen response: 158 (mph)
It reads 10 (mph)
